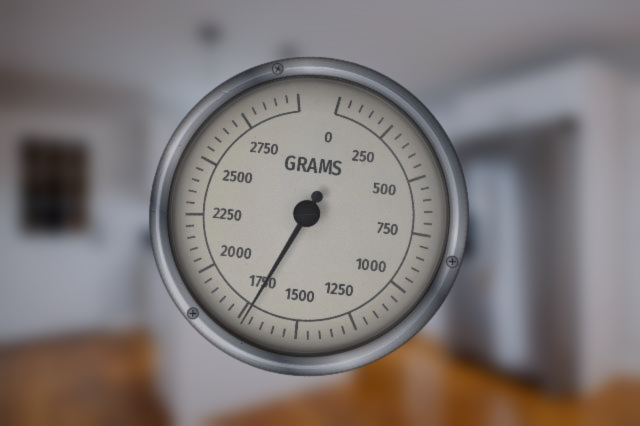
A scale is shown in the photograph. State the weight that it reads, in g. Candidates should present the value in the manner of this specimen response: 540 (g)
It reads 1725 (g)
